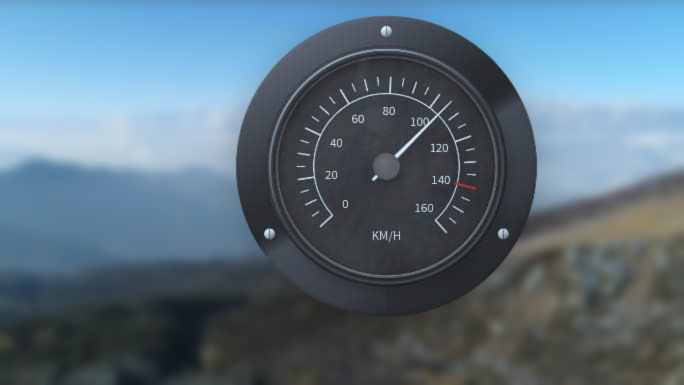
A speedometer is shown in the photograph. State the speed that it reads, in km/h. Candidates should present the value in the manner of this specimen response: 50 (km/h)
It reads 105 (km/h)
